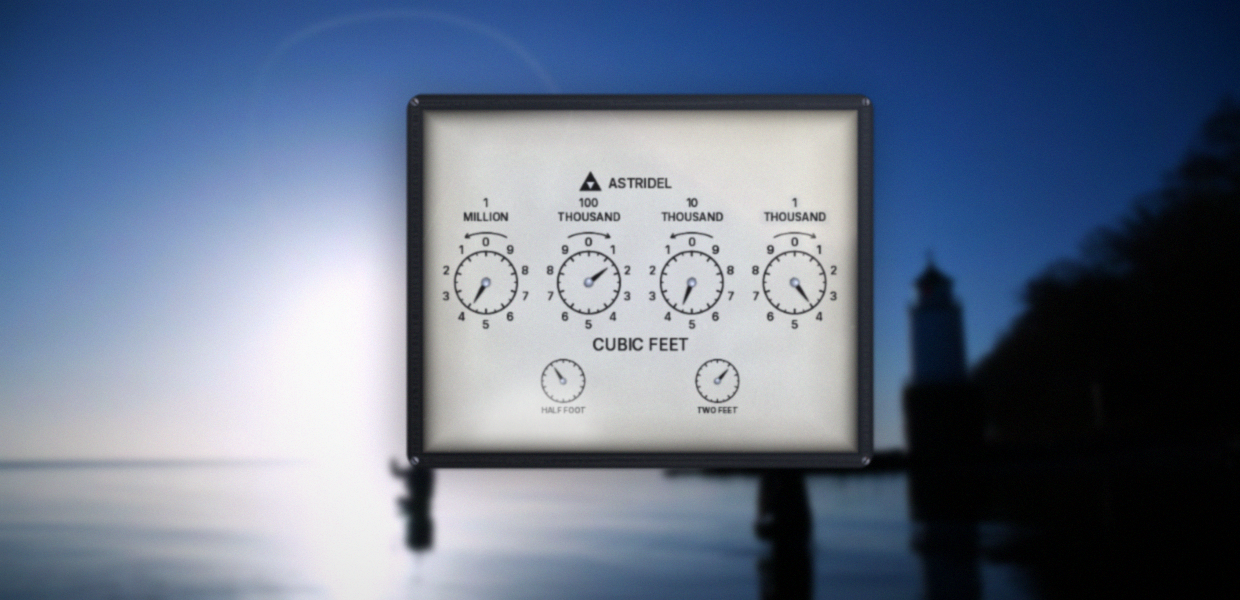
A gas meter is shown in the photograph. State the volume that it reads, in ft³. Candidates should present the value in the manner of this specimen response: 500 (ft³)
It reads 414400 (ft³)
